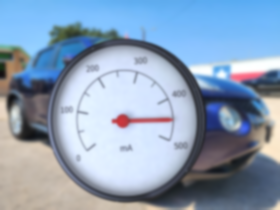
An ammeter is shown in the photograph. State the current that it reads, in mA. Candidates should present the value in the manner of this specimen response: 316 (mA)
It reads 450 (mA)
